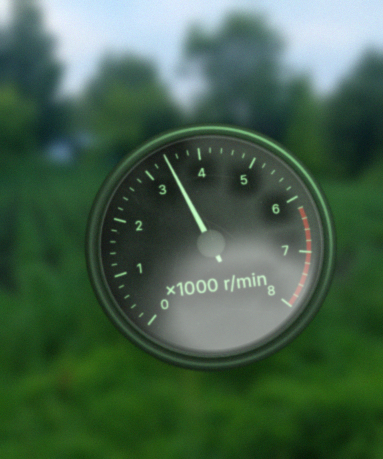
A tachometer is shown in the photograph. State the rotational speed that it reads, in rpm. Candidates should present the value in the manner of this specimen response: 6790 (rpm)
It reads 3400 (rpm)
